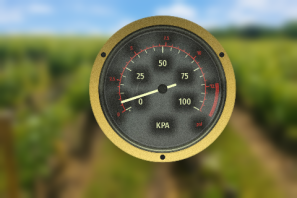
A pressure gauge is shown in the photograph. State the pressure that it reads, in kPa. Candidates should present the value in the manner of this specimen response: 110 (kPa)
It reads 5 (kPa)
